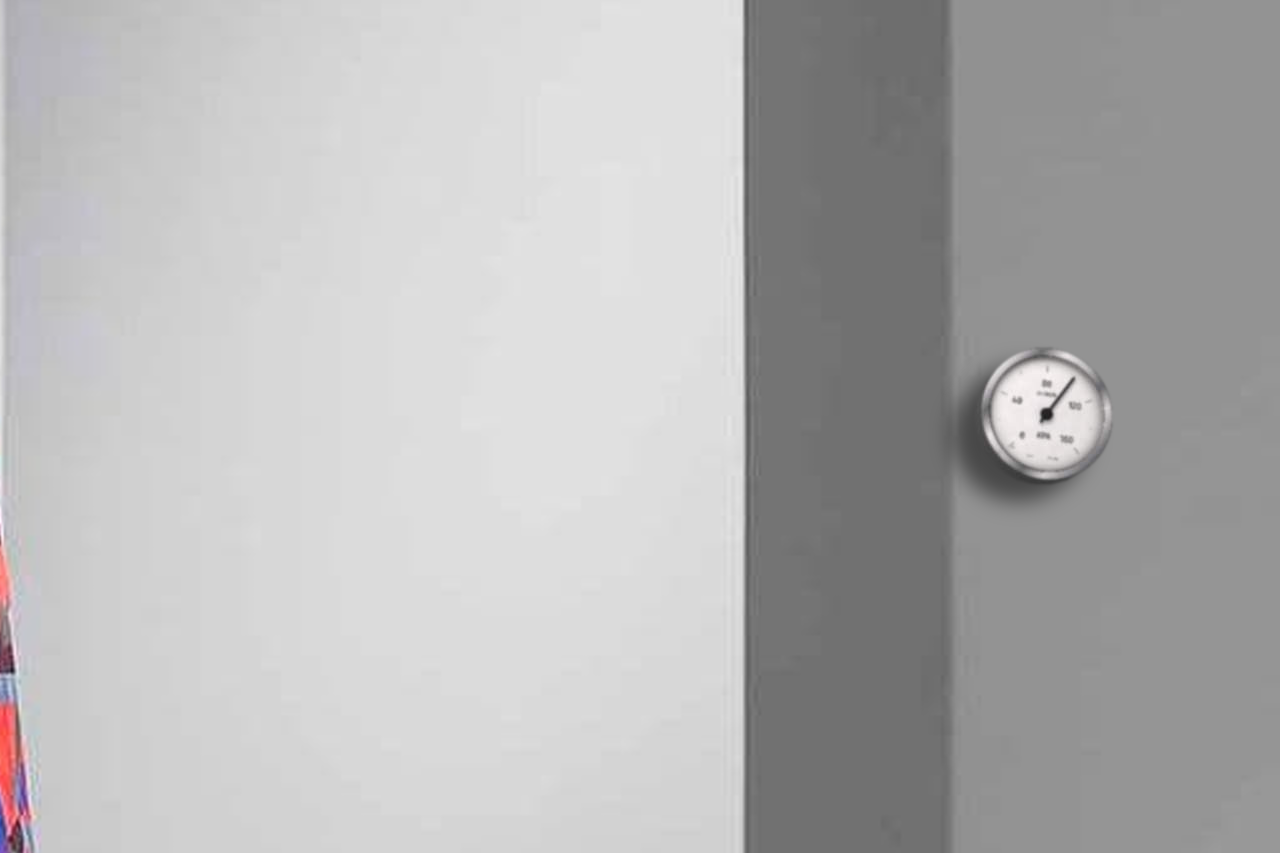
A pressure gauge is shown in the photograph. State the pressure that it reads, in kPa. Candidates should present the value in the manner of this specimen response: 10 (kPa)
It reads 100 (kPa)
